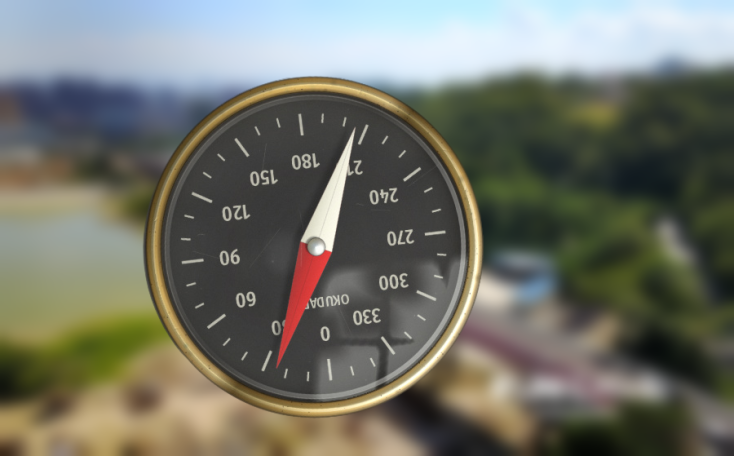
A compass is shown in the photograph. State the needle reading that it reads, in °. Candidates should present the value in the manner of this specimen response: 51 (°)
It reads 25 (°)
